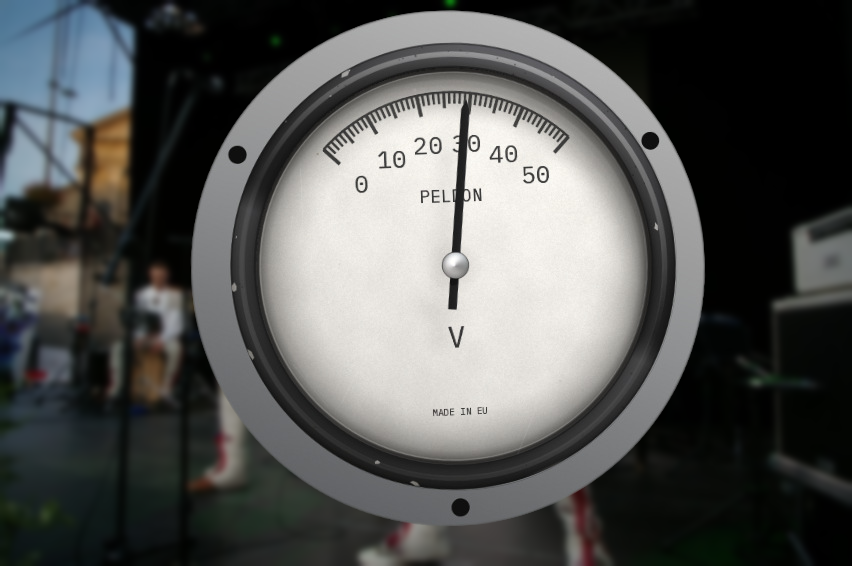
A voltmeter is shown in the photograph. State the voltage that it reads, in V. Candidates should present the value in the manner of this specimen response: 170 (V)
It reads 29 (V)
